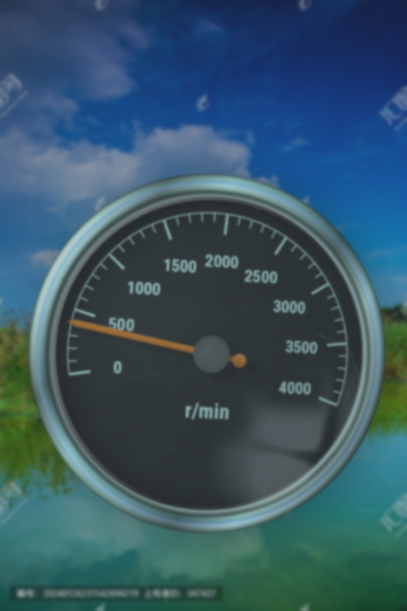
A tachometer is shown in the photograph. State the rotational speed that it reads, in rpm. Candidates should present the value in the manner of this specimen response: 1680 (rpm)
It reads 400 (rpm)
